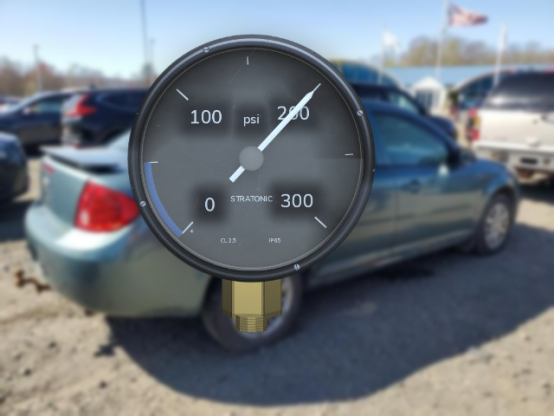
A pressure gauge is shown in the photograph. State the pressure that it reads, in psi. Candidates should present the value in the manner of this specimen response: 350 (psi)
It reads 200 (psi)
